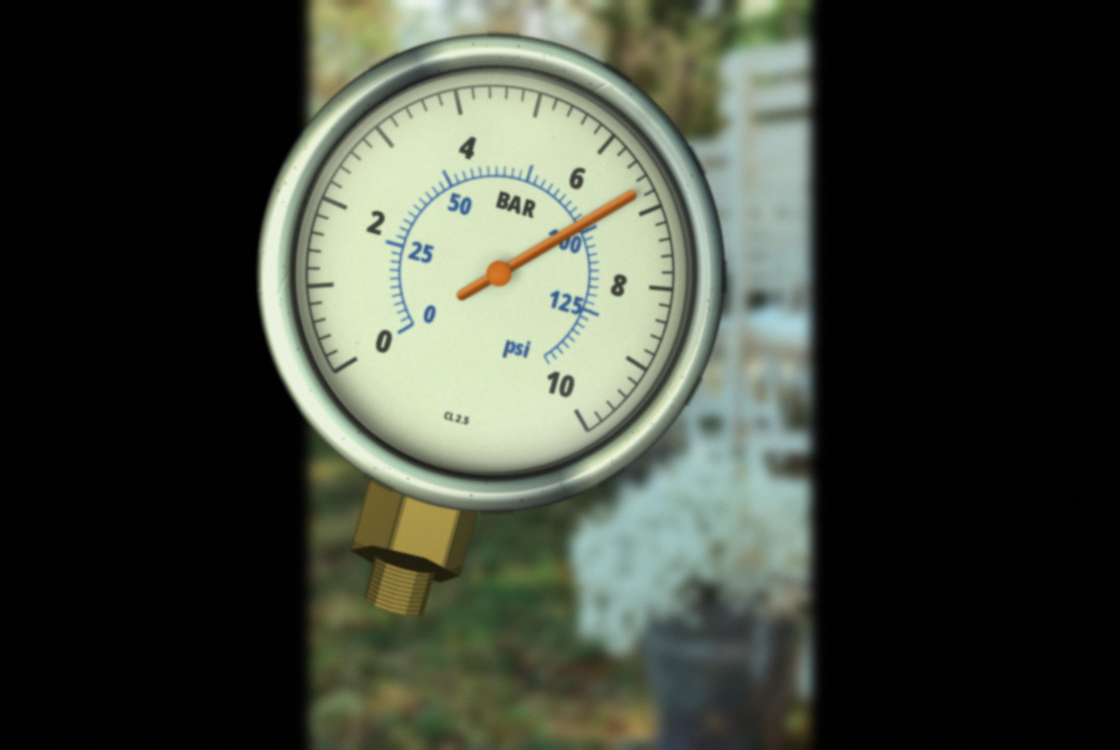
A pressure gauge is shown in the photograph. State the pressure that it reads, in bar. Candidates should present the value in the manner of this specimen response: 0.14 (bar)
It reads 6.7 (bar)
